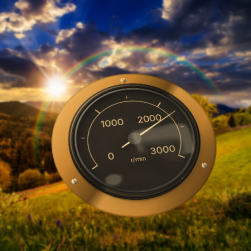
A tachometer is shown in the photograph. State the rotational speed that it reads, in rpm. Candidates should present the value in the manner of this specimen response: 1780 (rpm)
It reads 2250 (rpm)
